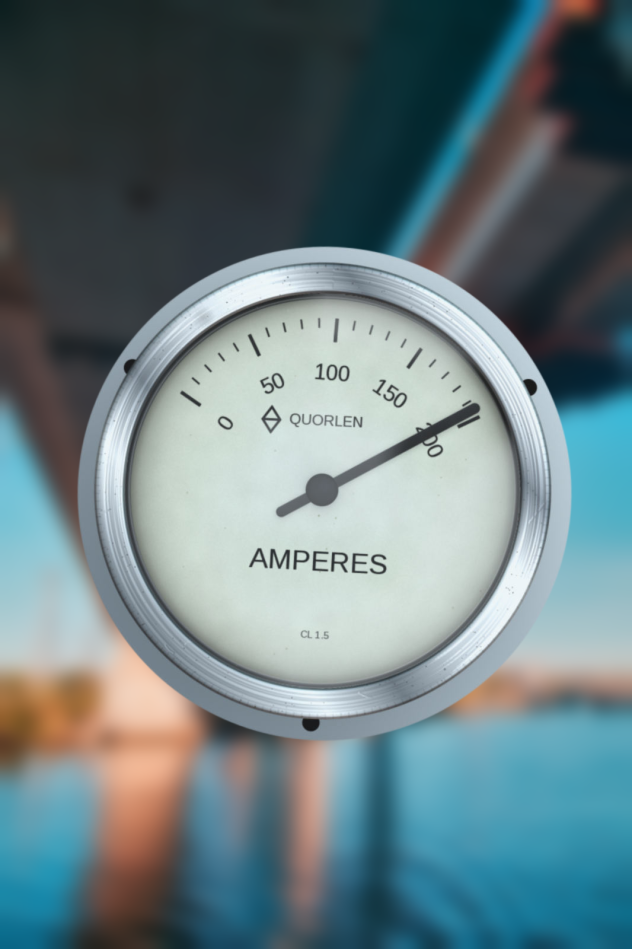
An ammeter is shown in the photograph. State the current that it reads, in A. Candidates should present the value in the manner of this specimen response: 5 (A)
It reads 195 (A)
